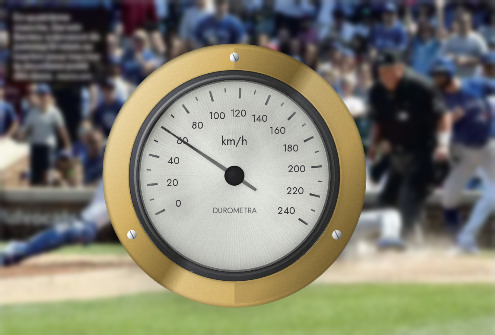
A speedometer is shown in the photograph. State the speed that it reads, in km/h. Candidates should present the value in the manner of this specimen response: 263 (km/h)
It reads 60 (km/h)
